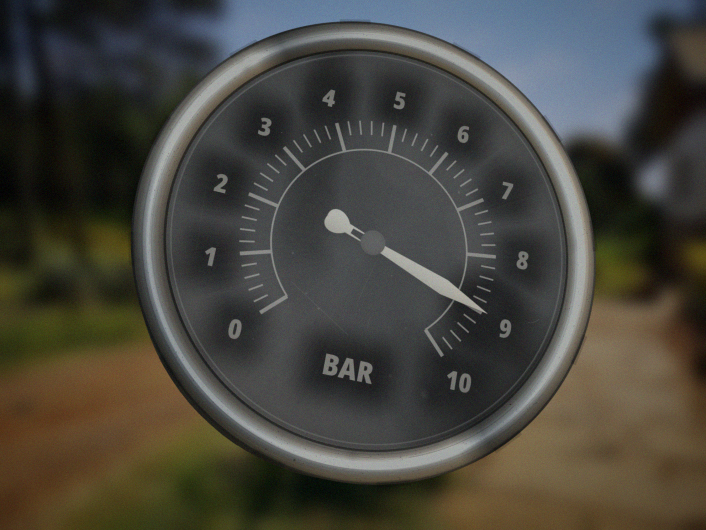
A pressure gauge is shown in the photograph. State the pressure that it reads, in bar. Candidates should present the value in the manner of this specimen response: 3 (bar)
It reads 9 (bar)
